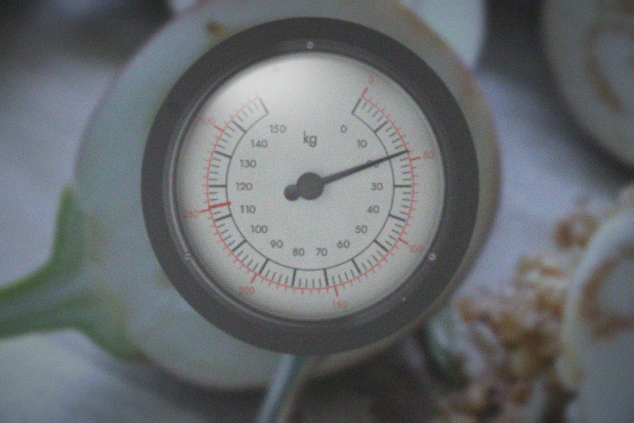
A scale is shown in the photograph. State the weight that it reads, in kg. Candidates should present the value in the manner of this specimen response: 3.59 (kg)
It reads 20 (kg)
